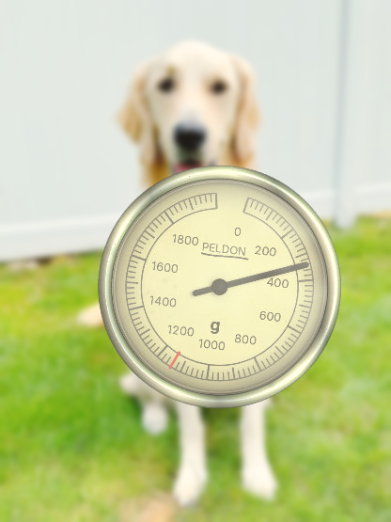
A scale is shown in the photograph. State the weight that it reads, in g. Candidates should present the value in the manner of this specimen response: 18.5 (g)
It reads 340 (g)
